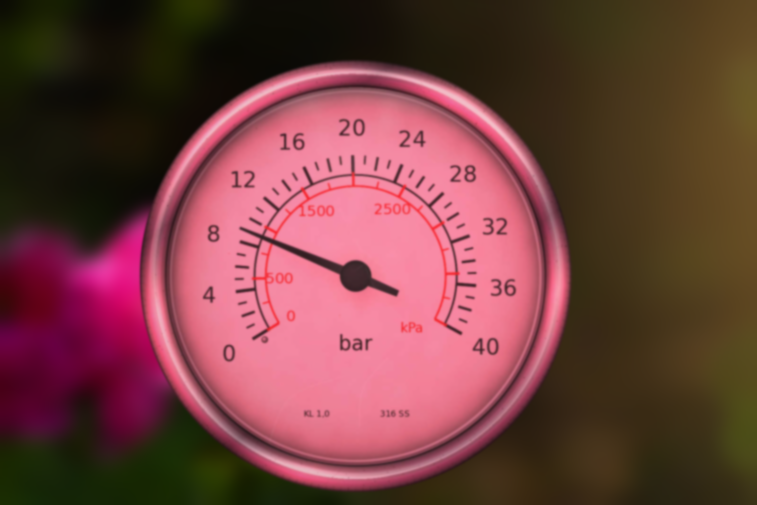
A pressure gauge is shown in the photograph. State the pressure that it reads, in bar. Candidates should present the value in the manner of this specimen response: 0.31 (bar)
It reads 9 (bar)
